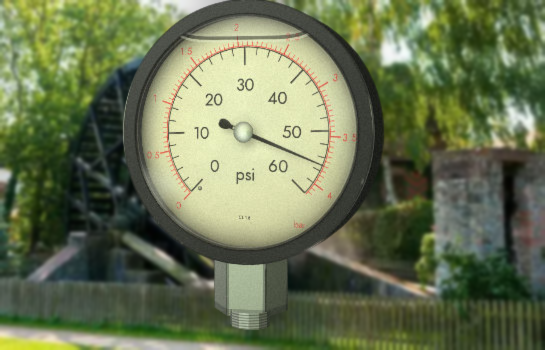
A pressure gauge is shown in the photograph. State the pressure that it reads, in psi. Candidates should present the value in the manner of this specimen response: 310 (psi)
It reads 55 (psi)
